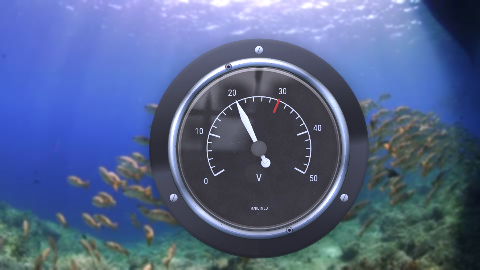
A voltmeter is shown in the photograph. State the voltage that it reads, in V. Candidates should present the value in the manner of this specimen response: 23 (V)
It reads 20 (V)
